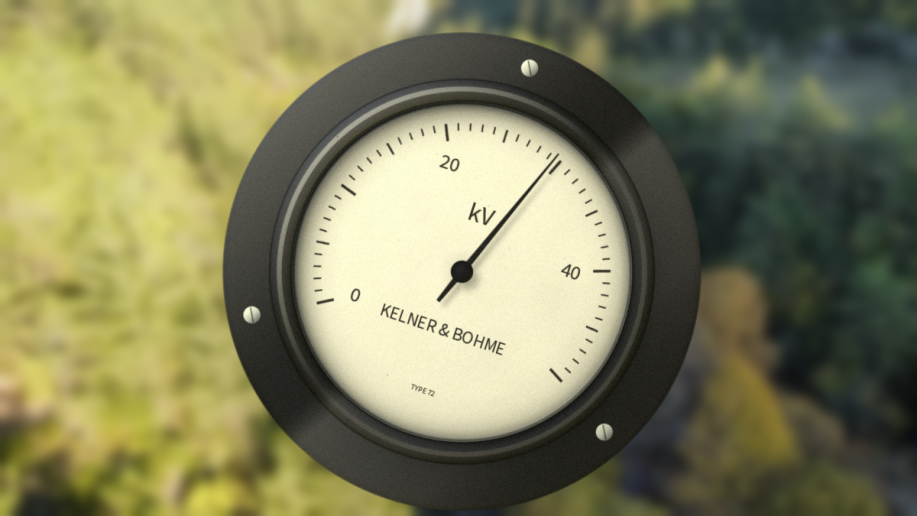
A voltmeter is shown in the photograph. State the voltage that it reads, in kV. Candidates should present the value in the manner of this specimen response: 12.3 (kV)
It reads 29.5 (kV)
